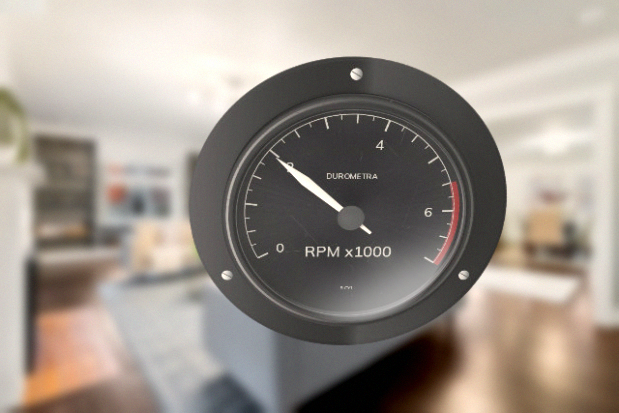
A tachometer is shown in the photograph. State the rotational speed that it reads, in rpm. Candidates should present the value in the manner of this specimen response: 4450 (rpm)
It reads 2000 (rpm)
